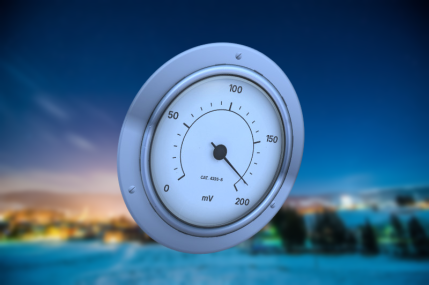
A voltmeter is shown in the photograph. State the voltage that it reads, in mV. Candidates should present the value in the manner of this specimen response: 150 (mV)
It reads 190 (mV)
